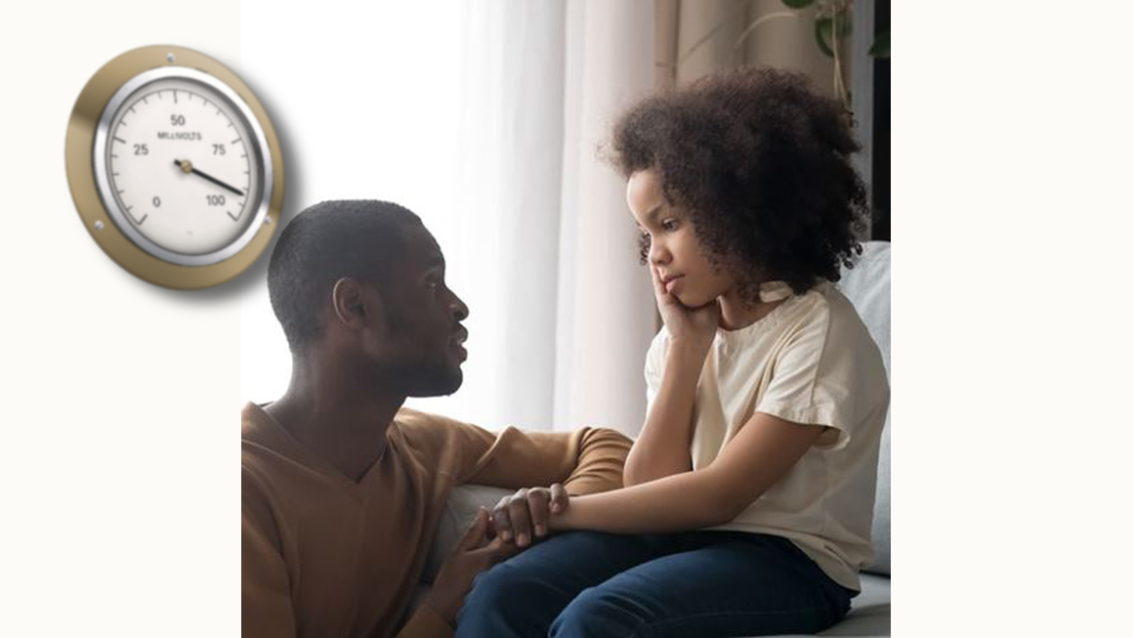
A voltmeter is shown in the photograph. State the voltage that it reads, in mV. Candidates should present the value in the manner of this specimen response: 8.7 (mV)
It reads 92.5 (mV)
